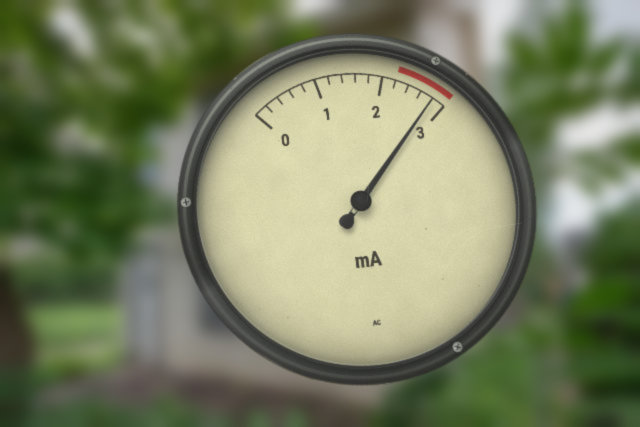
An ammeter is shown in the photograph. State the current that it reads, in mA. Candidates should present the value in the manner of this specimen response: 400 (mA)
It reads 2.8 (mA)
